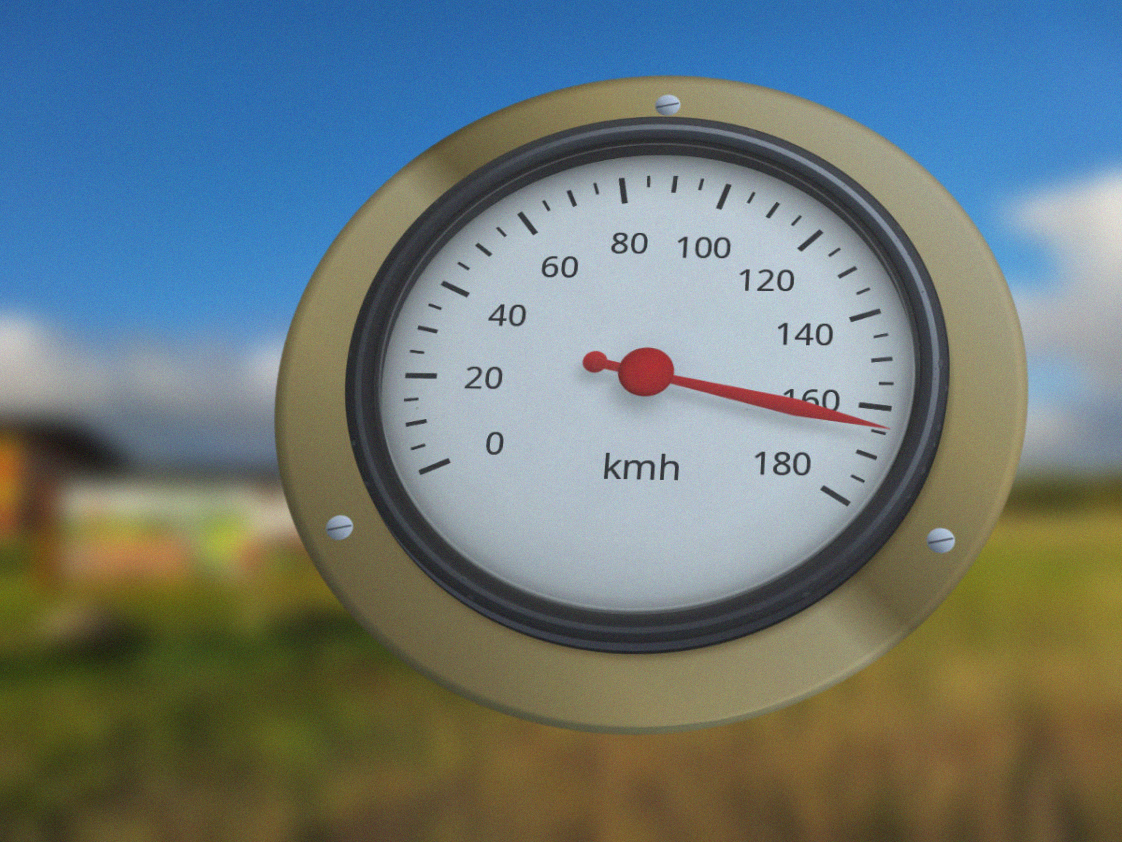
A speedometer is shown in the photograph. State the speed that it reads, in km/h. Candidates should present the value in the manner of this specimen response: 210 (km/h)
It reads 165 (km/h)
